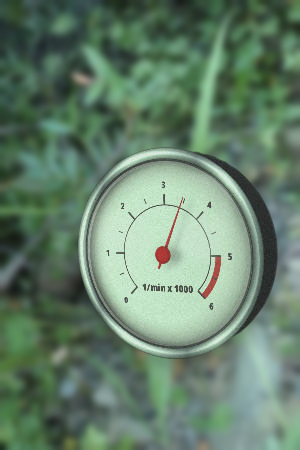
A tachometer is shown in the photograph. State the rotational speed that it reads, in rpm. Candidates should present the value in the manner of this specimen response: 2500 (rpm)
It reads 3500 (rpm)
